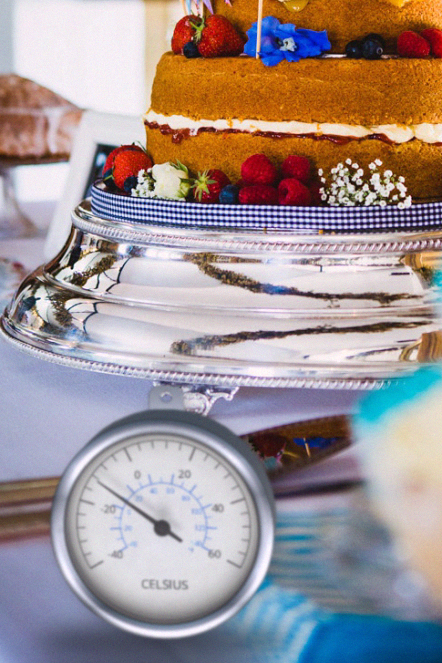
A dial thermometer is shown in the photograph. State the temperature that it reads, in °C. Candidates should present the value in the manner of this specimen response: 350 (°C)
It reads -12 (°C)
